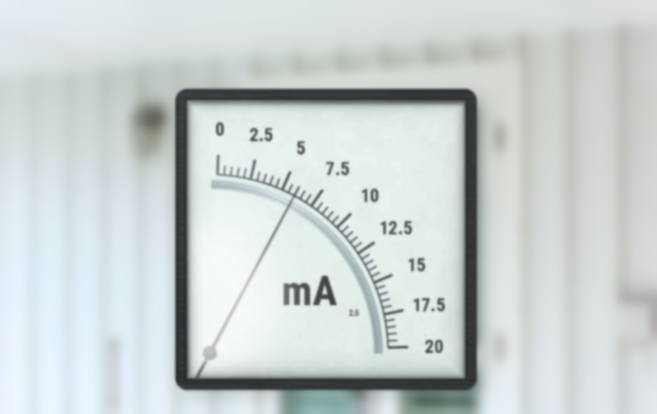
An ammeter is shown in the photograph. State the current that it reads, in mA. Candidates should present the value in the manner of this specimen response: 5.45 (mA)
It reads 6 (mA)
